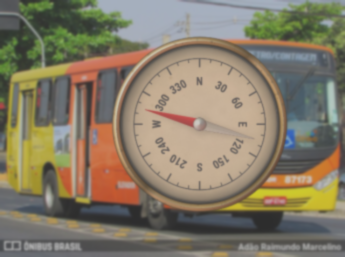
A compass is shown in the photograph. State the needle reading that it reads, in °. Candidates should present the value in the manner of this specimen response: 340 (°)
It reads 285 (°)
